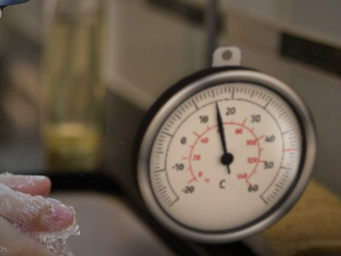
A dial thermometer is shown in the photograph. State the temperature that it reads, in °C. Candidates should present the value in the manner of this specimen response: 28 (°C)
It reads 15 (°C)
